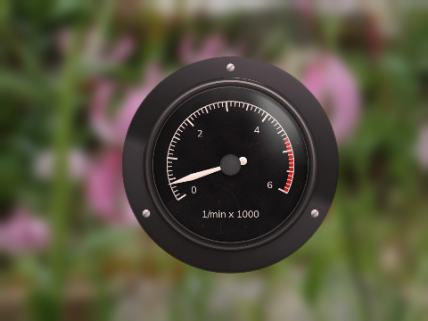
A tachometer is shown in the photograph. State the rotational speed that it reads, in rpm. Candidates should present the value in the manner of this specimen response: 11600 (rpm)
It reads 400 (rpm)
